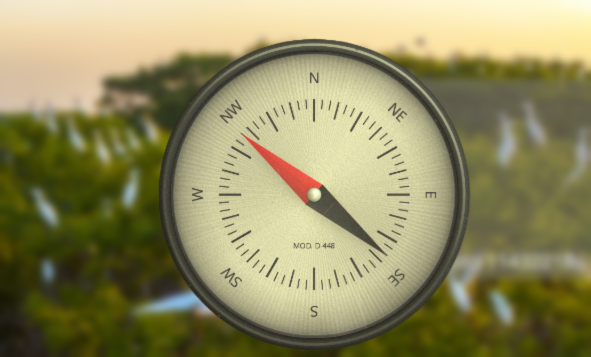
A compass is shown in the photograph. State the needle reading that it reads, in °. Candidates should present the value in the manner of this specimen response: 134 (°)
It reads 310 (°)
